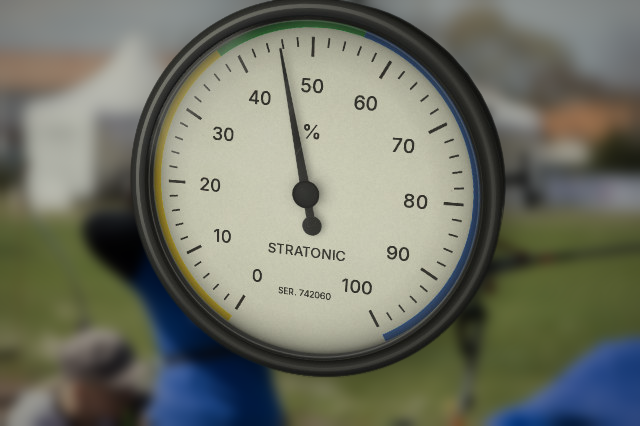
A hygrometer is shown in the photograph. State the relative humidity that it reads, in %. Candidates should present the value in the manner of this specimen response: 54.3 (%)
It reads 46 (%)
